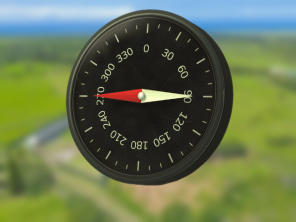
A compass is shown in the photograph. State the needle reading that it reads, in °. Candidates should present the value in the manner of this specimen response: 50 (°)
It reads 270 (°)
